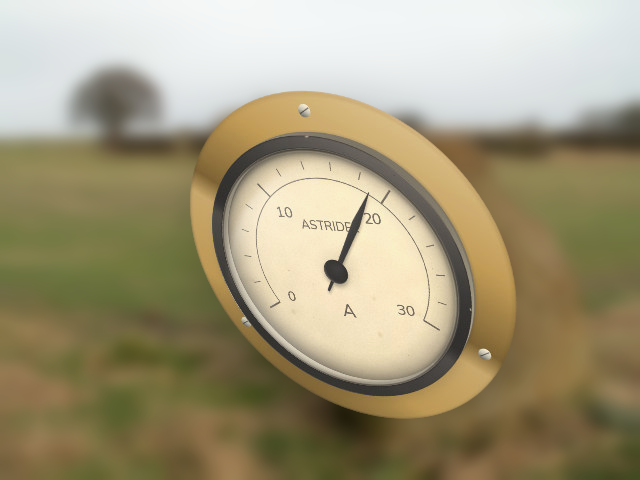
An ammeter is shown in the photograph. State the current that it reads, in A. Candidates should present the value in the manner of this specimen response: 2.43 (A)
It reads 19 (A)
